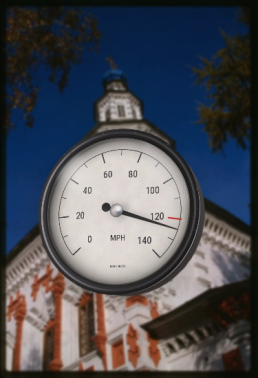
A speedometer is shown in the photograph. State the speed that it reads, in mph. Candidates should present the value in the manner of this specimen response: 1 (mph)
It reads 125 (mph)
